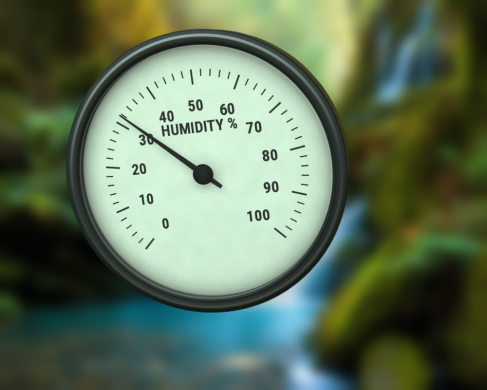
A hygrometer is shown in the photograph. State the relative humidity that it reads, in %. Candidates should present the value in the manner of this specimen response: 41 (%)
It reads 32 (%)
